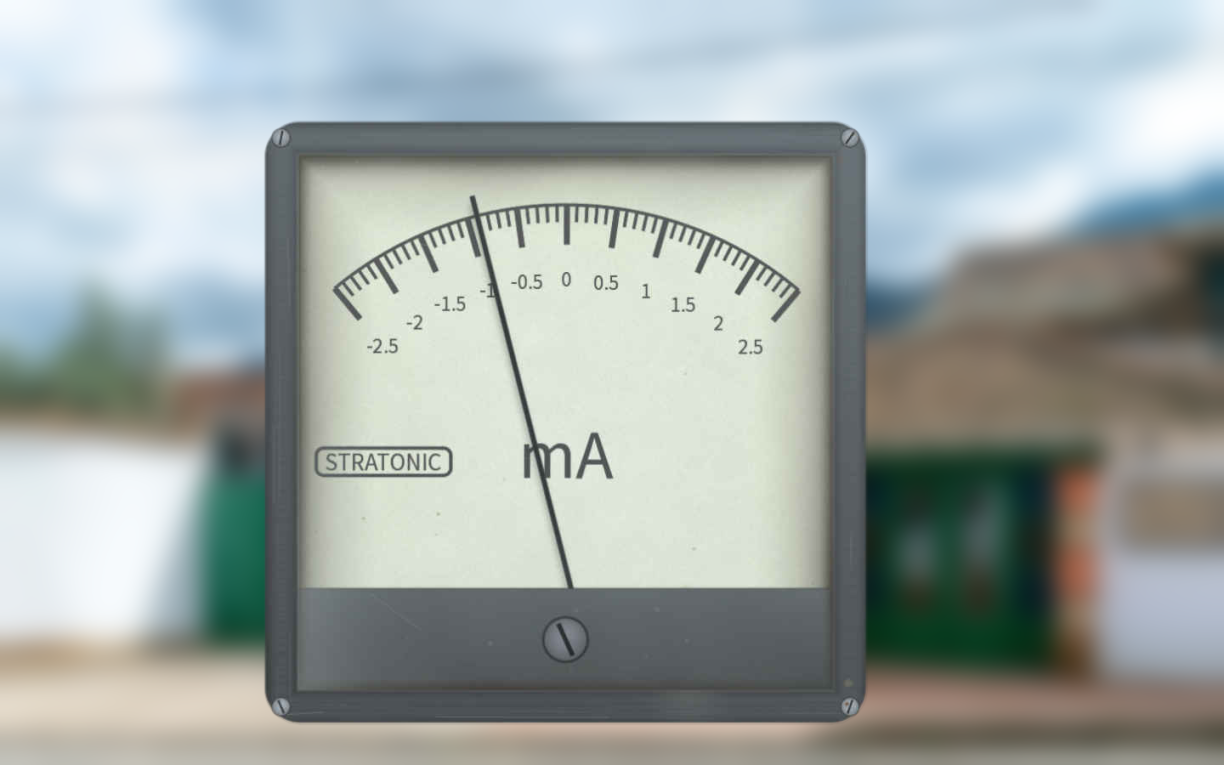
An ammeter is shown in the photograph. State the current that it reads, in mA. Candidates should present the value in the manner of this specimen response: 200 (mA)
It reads -0.9 (mA)
